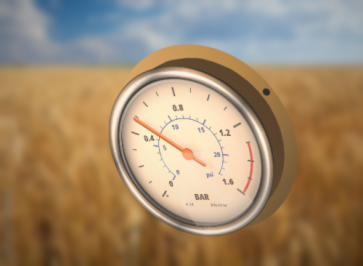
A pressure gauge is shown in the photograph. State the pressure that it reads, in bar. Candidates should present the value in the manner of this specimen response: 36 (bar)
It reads 0.5 (bar)
